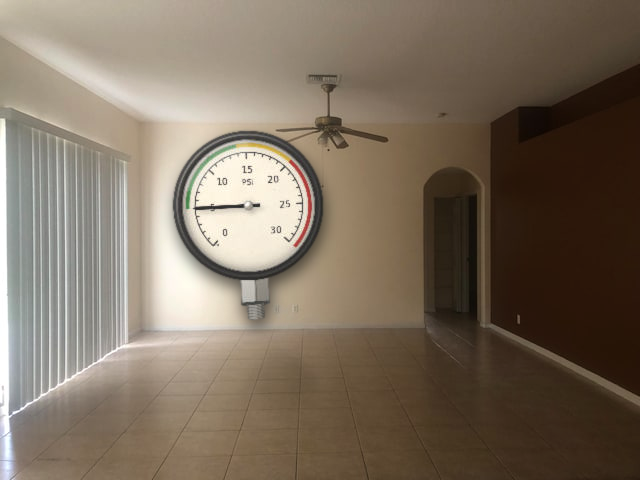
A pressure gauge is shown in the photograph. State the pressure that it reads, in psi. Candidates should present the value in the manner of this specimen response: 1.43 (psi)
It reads 5 (psi)
